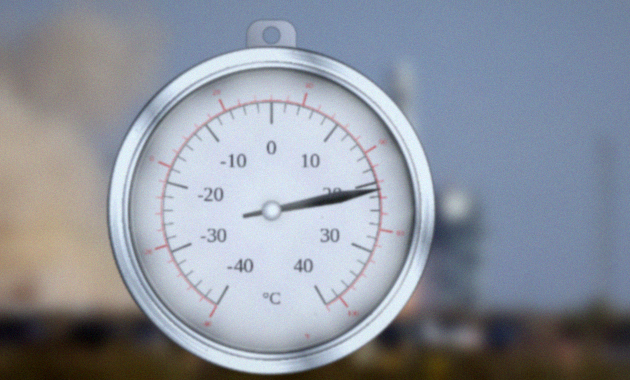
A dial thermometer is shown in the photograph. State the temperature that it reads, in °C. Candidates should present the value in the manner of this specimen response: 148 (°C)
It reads 21 (°C)
